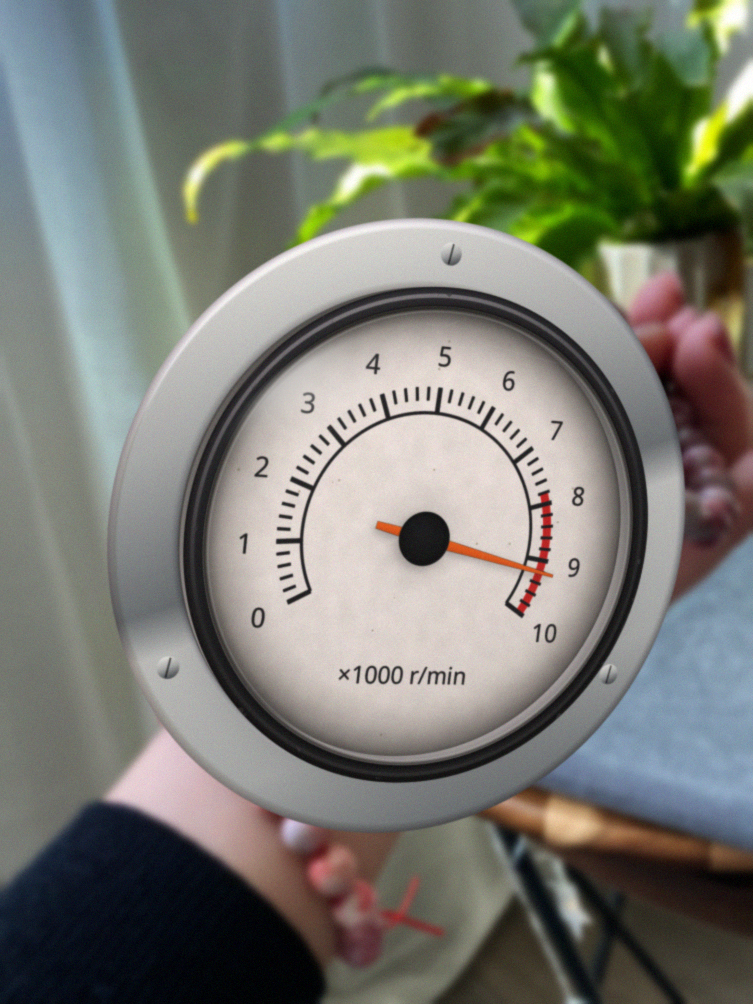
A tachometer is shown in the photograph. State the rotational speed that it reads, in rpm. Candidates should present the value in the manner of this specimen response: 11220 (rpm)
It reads 9200 (rpm)
